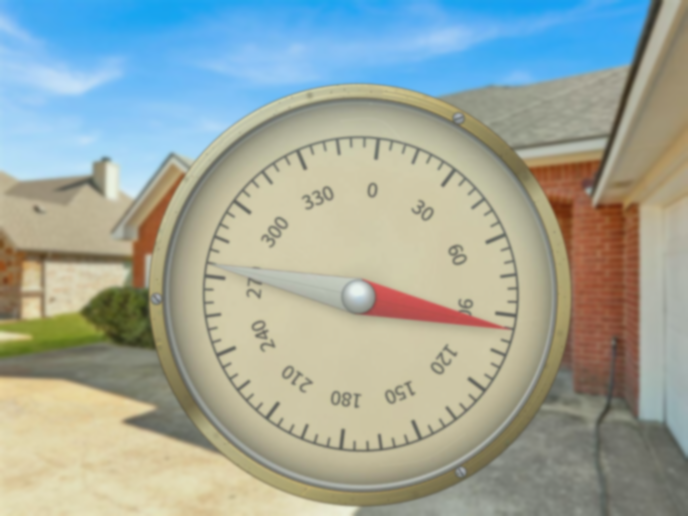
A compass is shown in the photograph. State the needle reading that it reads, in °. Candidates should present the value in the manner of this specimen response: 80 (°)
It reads 95 (°)
